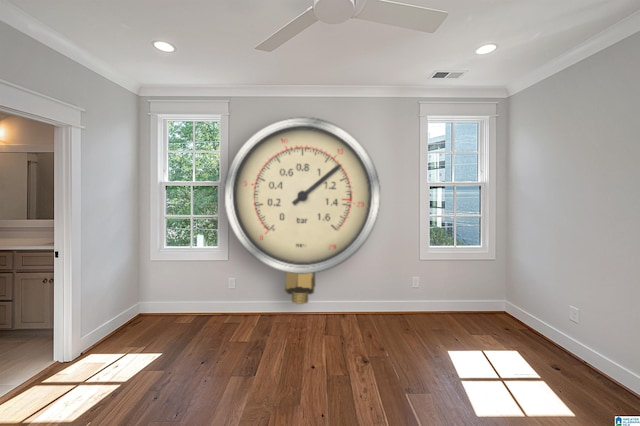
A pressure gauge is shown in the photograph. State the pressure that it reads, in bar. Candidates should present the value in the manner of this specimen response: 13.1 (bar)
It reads 1.1 (bar)
